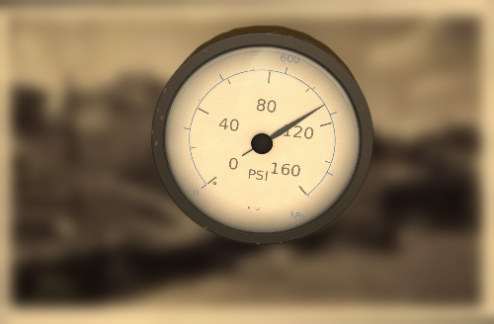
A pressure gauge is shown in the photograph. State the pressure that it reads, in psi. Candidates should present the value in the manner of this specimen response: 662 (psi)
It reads 110 (psi)
